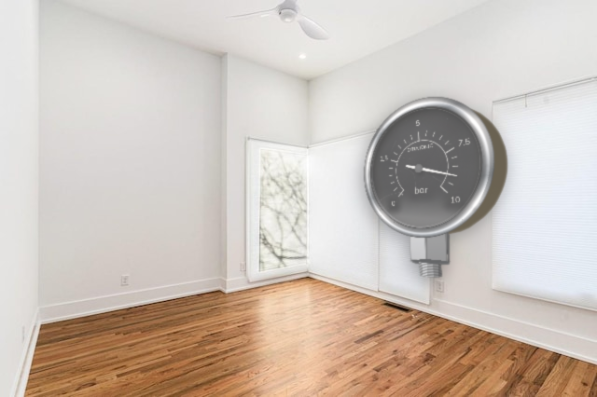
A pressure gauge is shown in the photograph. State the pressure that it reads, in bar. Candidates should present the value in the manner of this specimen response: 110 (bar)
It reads 9 (bar)
